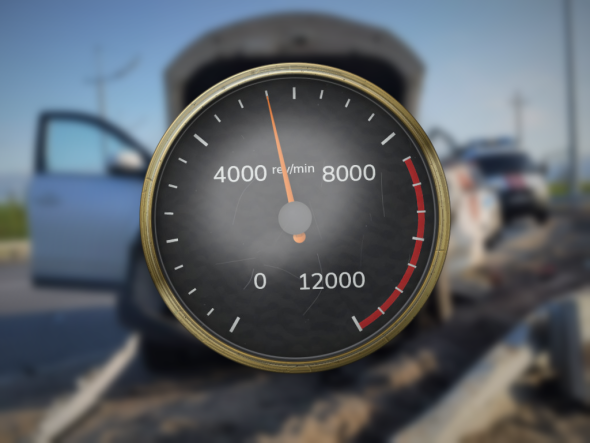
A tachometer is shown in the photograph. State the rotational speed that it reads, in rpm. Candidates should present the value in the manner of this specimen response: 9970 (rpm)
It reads 5500 (rpm)
